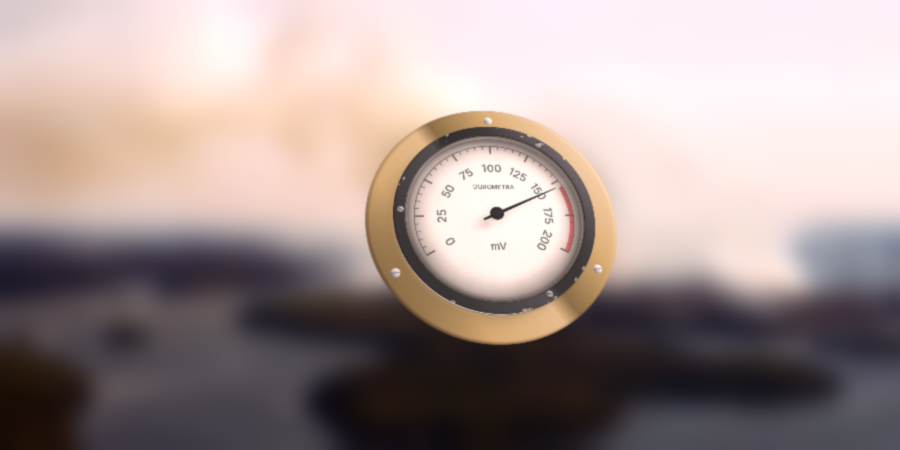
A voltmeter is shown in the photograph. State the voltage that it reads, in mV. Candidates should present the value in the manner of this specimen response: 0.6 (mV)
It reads 155 (mV)
